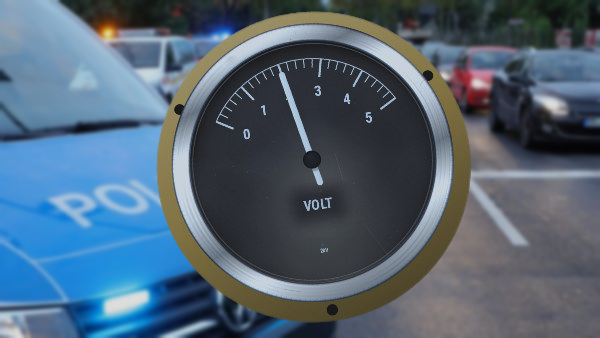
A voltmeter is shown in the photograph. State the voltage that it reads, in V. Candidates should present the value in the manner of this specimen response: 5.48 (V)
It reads 2 (V)
